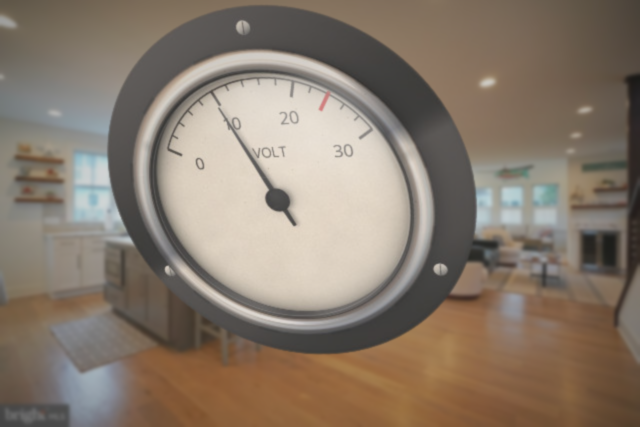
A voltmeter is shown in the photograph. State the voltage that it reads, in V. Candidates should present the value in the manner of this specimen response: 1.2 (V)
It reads 10 (V)
